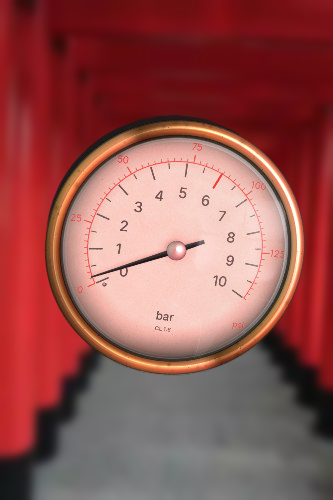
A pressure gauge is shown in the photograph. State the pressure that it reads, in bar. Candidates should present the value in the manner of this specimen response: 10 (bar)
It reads 0.25 (bar)
